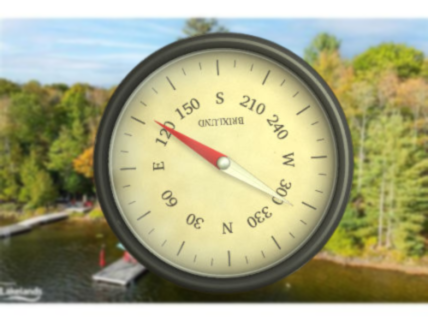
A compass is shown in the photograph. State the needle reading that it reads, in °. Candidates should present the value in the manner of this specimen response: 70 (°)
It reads 125 (°)
